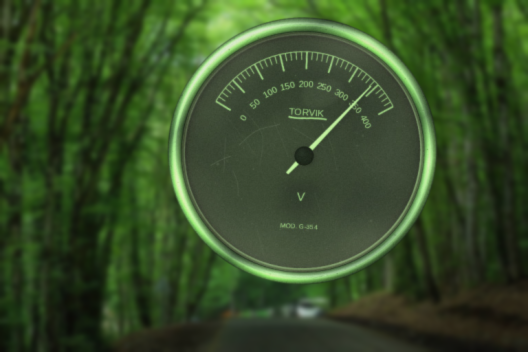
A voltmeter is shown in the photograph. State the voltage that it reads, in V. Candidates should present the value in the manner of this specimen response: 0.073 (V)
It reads 340 (V)
